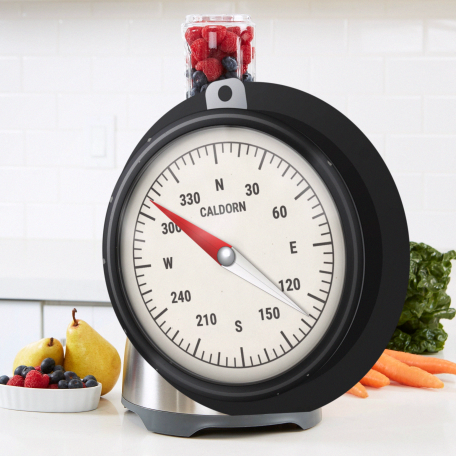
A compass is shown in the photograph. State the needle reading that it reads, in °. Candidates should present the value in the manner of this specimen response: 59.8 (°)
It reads 310 (°)
